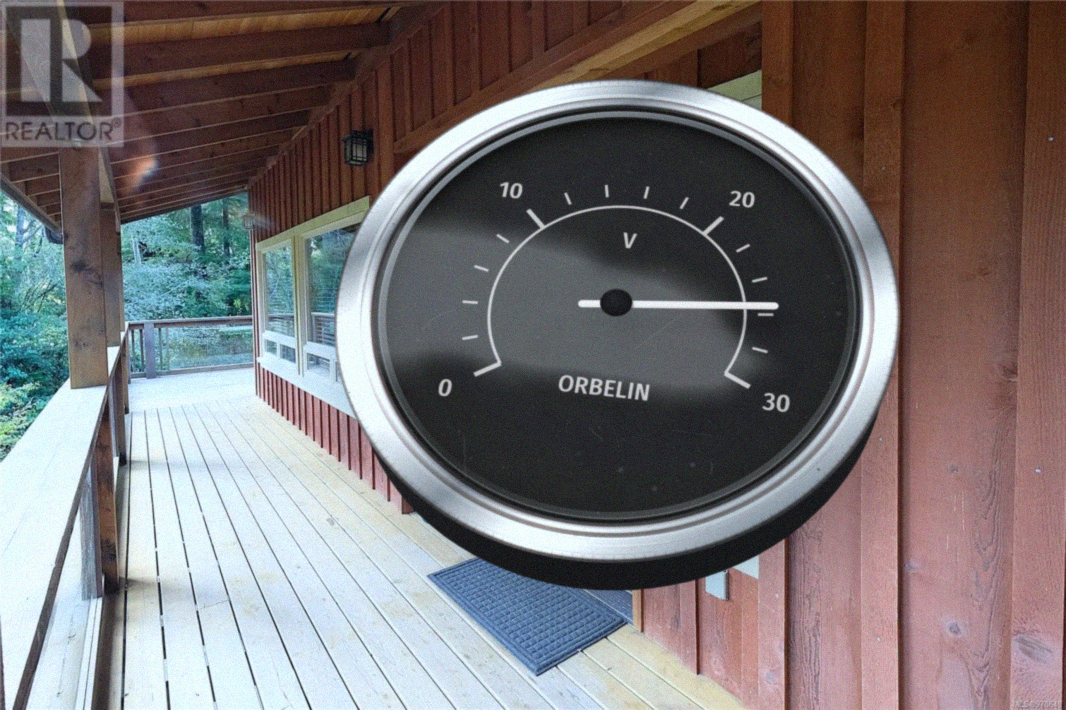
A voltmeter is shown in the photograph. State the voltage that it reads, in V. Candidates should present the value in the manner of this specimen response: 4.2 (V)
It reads 26 (V)
